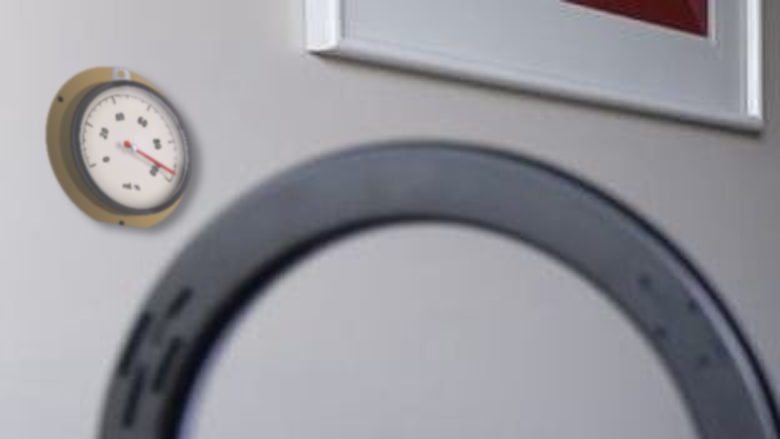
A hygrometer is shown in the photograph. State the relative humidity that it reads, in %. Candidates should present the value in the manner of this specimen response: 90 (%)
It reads 96 (%)
